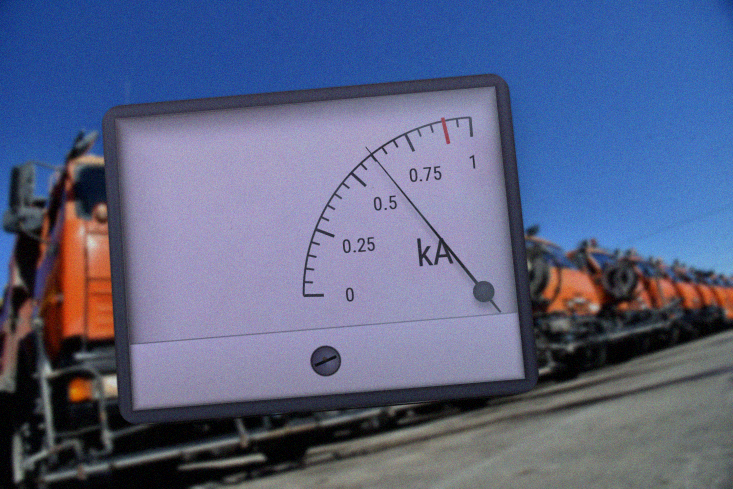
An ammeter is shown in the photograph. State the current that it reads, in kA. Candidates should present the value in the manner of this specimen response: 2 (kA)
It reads 0.6 (kA)
